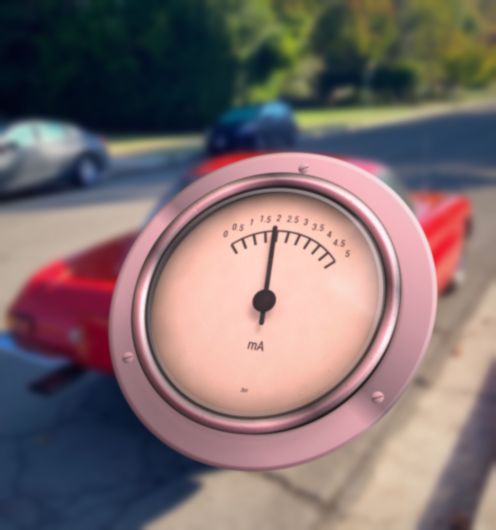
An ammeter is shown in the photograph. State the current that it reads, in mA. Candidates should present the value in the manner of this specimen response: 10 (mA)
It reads 2 (mA)
